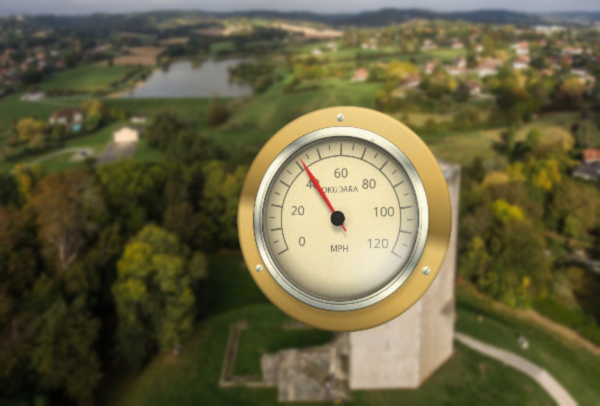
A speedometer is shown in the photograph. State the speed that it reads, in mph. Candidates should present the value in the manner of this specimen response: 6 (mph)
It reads 42.5 (mph)
